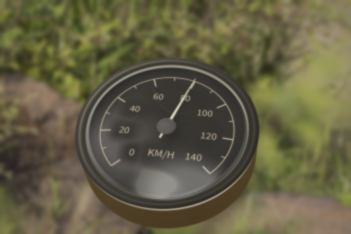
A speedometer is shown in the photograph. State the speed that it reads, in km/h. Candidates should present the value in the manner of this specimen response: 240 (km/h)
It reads 80 (km/h)
